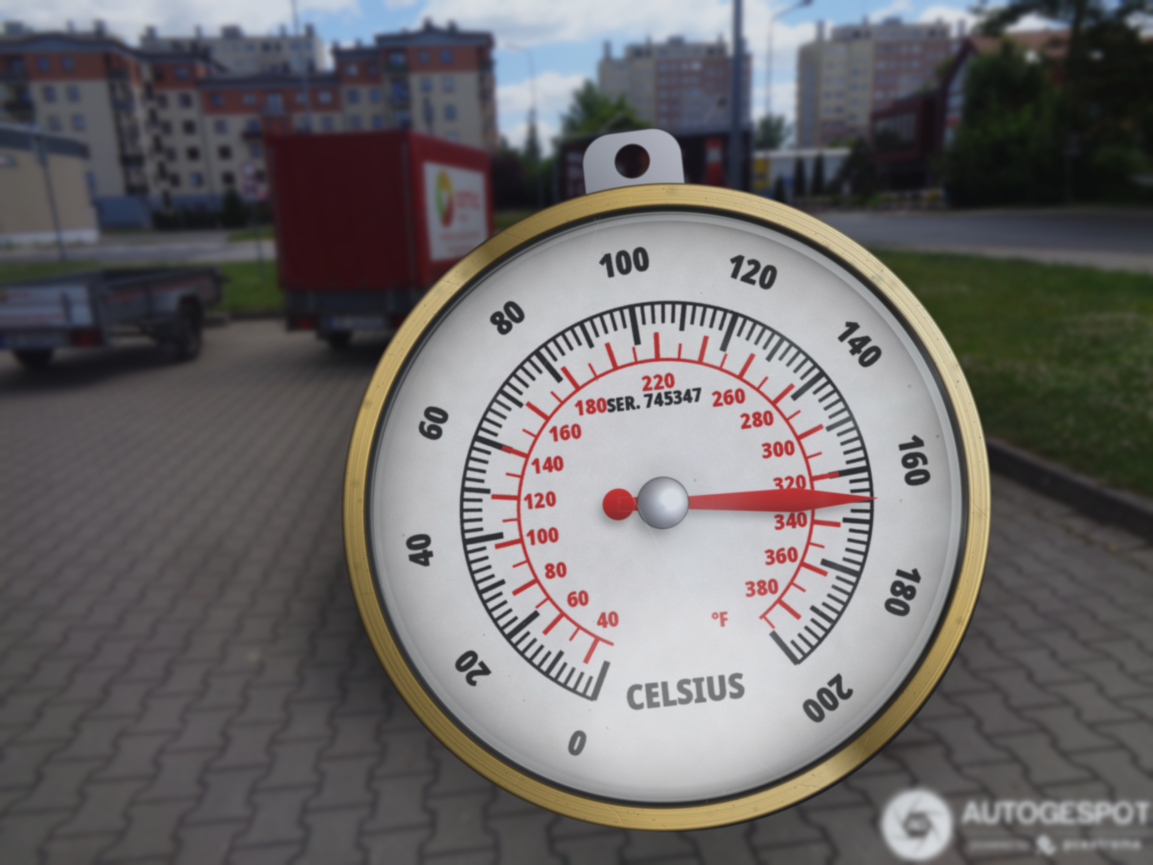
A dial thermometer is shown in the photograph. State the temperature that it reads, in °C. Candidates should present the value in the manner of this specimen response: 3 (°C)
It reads 166 (°C)
